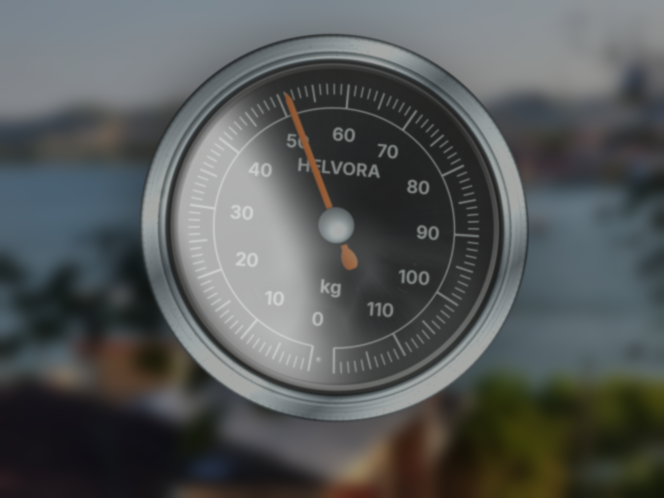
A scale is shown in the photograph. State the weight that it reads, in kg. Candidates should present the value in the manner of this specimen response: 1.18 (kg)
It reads 51 (kg)
